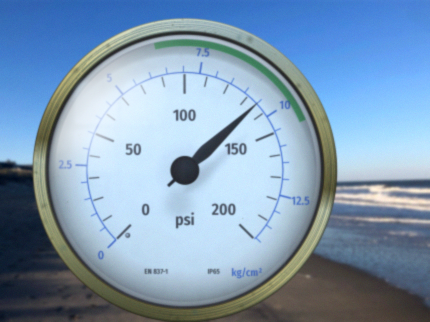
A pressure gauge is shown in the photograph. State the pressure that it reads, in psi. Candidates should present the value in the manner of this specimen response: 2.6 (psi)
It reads 135 (psi)
